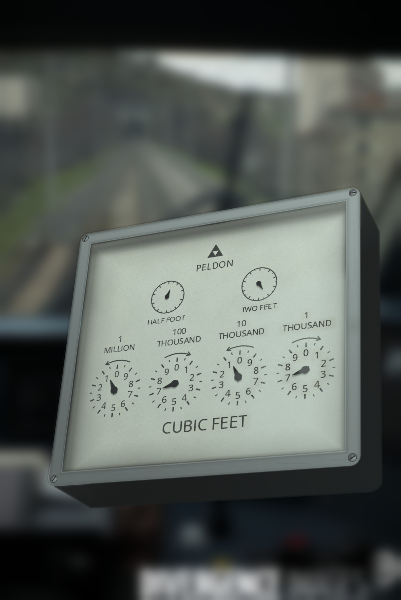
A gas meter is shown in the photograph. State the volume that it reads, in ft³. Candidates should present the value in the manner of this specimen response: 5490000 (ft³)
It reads 70700 (ft³)
